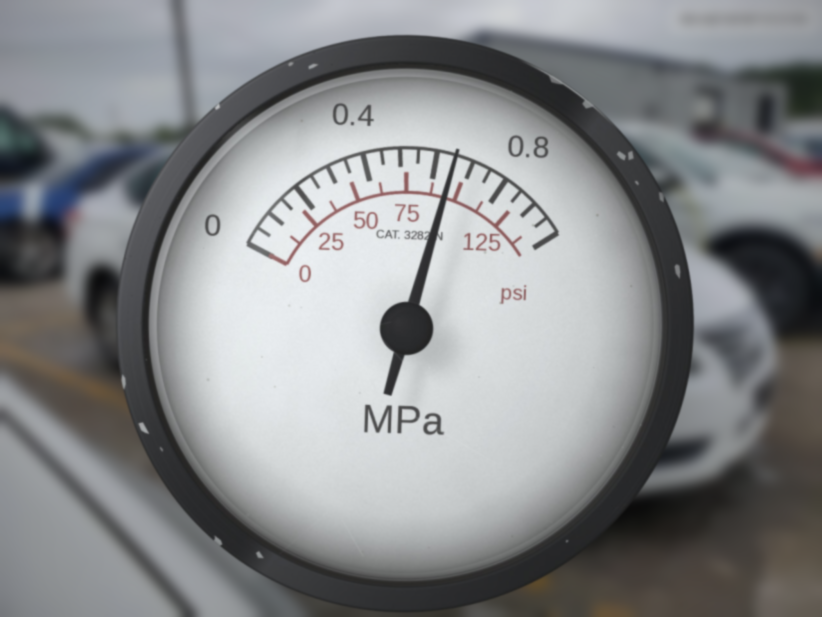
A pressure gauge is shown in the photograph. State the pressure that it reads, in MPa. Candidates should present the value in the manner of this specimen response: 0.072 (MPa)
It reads 0.65 (MPa)
